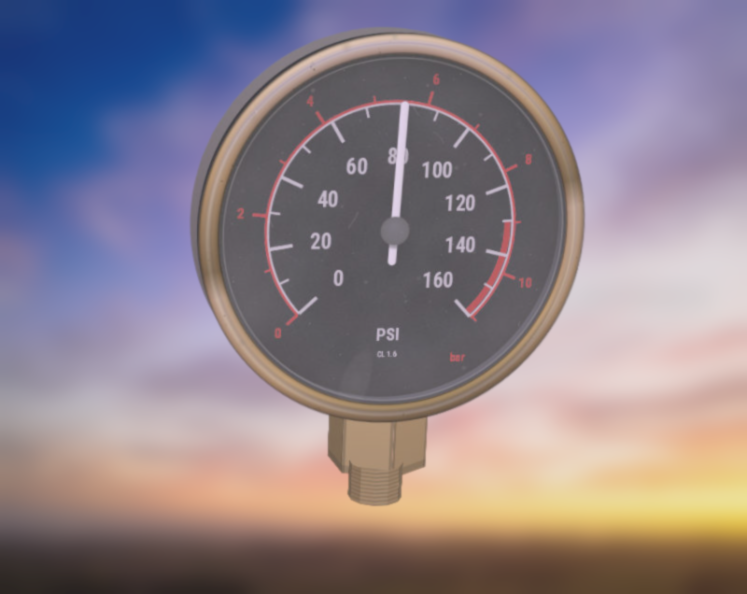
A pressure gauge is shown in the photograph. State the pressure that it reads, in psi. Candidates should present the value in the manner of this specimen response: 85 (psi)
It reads 80 (psi)
